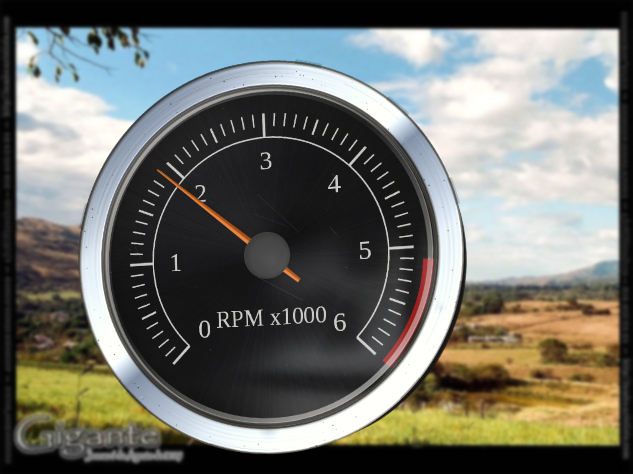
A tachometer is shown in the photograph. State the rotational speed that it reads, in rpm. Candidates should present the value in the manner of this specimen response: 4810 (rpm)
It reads 1900 (rpm)
